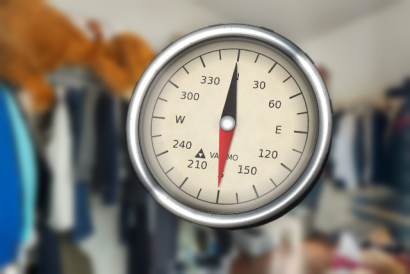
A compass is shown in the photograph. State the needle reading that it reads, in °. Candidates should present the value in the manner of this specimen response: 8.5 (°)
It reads 180 (°)
